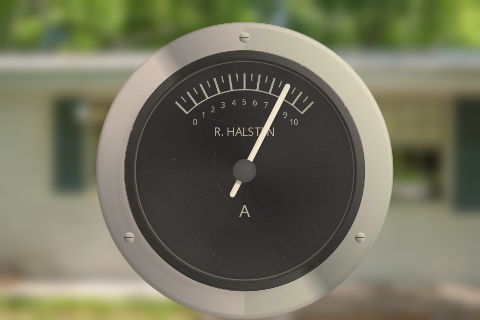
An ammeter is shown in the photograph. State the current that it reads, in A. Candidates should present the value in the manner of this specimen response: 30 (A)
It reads 8 (A)
